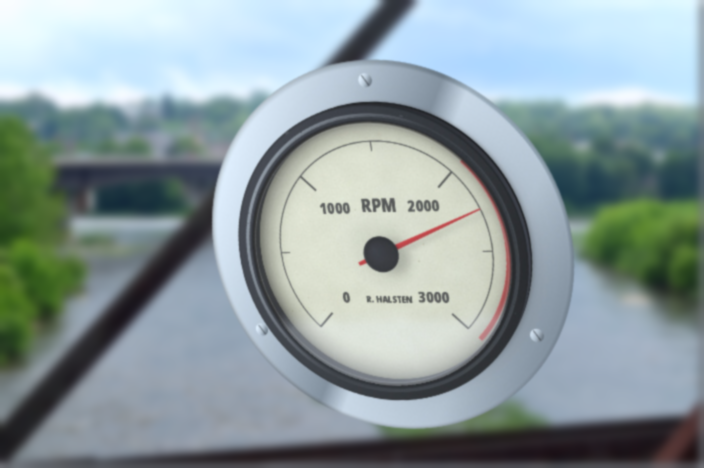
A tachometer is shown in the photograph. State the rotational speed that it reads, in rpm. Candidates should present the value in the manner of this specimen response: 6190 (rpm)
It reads 2250 (rpm)
